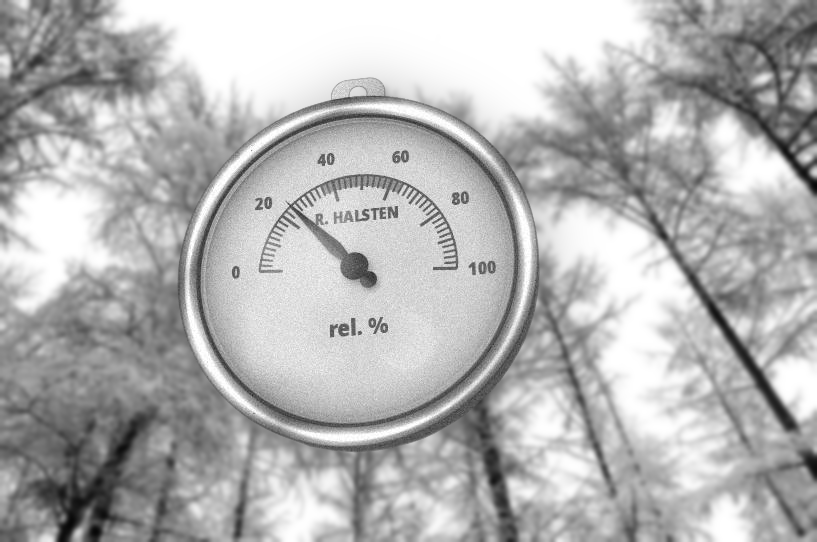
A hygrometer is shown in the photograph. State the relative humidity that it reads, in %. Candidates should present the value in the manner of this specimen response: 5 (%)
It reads 24 (%)
